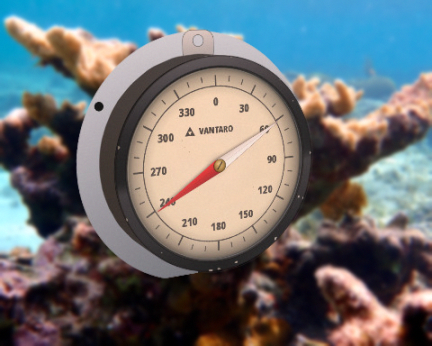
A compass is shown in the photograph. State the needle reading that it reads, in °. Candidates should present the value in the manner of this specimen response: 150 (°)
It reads 240 (°)
